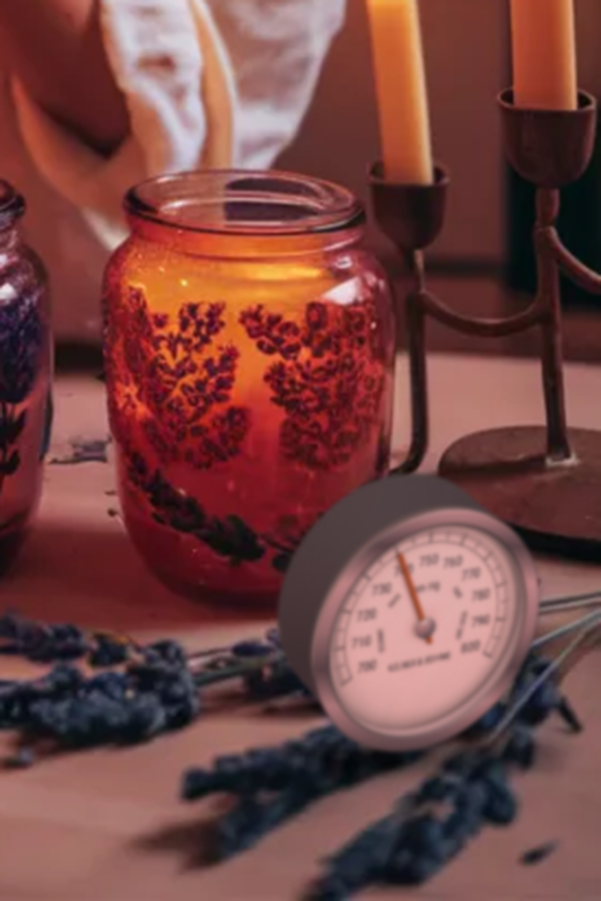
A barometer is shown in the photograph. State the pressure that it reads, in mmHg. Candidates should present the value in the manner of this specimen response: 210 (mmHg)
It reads 740 (mmHg)
